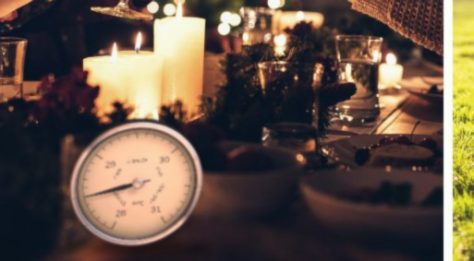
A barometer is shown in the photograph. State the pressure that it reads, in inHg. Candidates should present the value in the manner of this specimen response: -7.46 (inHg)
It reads 28.5 (inHg)
